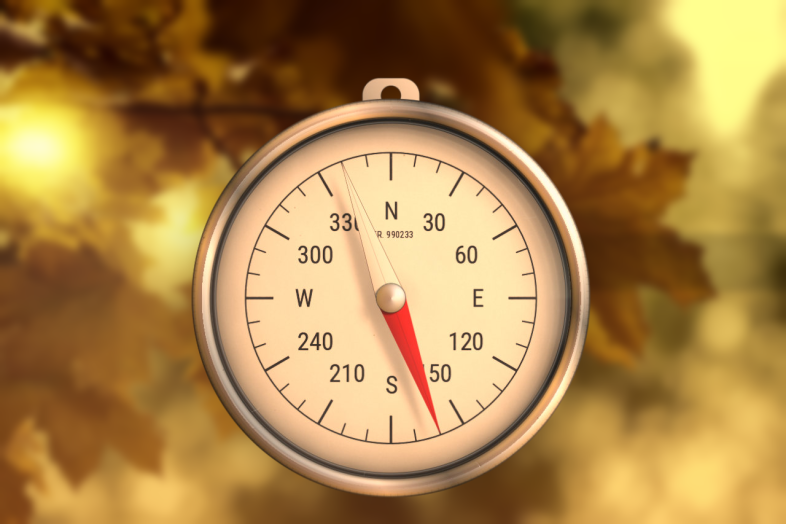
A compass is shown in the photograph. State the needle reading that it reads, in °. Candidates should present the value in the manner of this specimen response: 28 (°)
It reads 160 (°)
